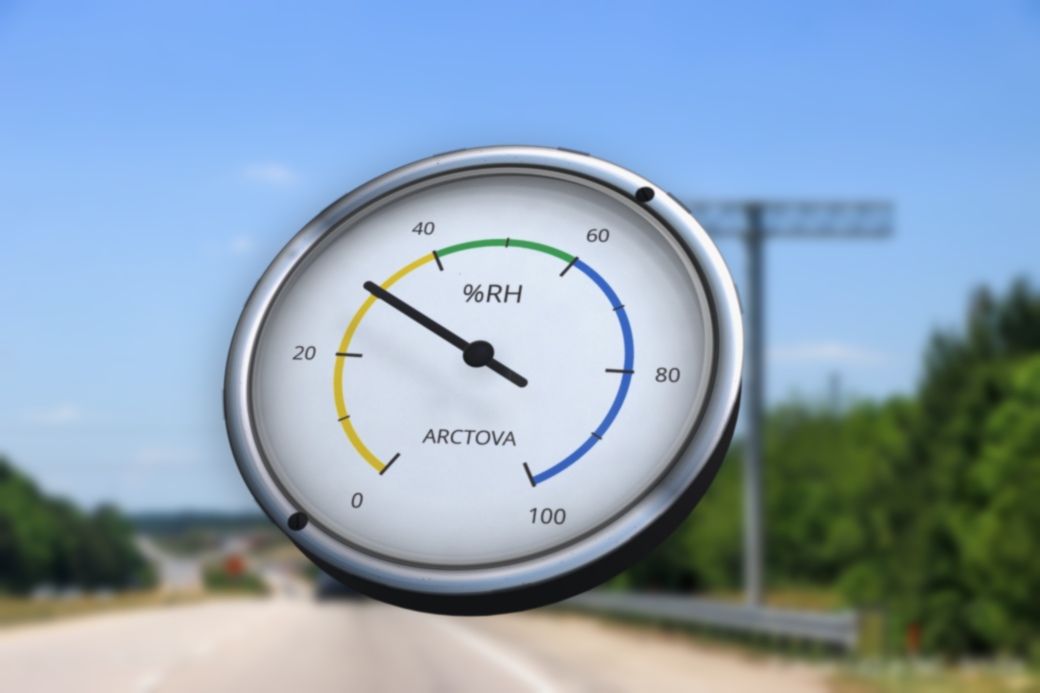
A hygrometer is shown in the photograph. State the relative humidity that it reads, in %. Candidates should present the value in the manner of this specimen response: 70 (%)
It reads 30 (%)
